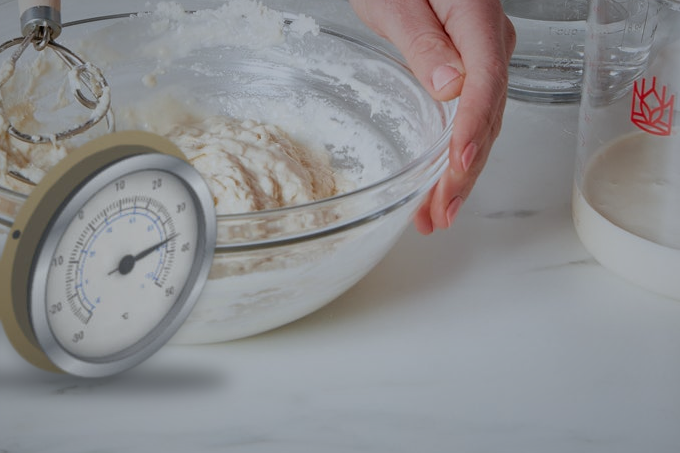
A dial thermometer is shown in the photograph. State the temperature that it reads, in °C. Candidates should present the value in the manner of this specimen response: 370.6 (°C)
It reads 35 (°C)
